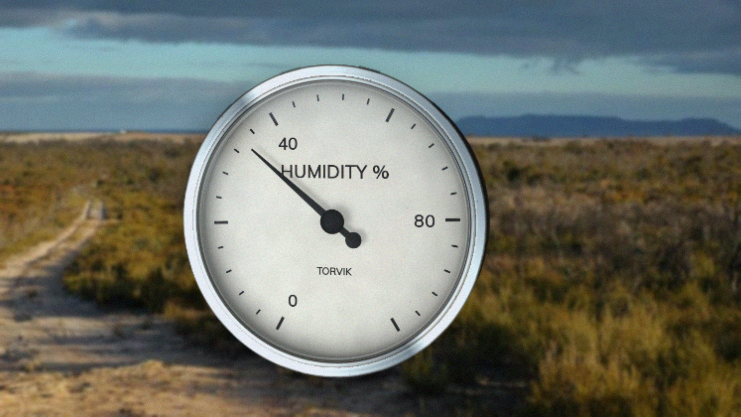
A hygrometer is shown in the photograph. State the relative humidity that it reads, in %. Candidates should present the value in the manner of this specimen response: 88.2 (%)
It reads 34 (%)
